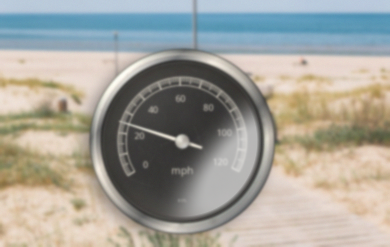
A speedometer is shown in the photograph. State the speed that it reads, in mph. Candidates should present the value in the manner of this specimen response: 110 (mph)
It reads 25 (mph)
